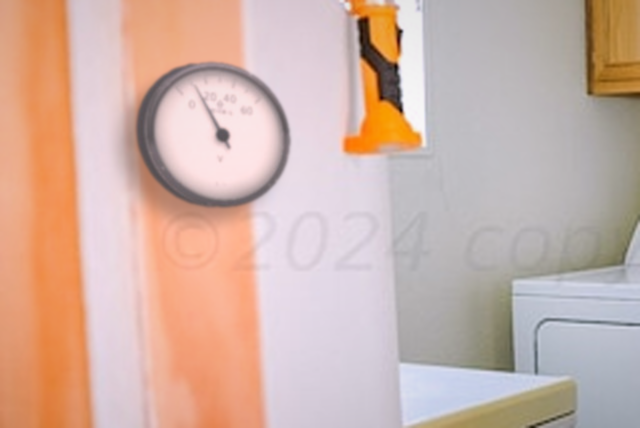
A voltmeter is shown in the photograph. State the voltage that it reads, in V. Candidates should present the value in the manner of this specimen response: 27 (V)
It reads 10 (V)
